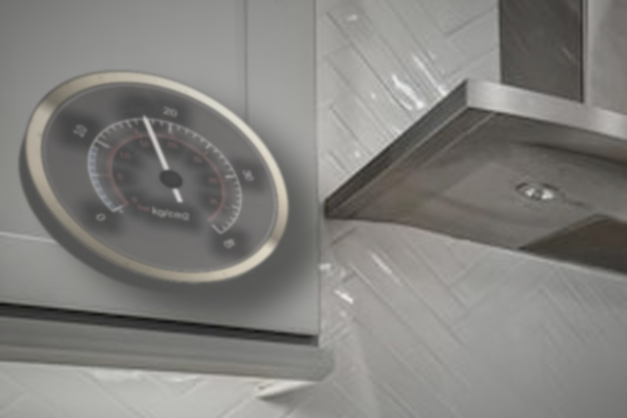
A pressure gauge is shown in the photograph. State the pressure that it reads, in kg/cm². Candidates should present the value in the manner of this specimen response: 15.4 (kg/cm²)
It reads 17 (kg/cm²)
